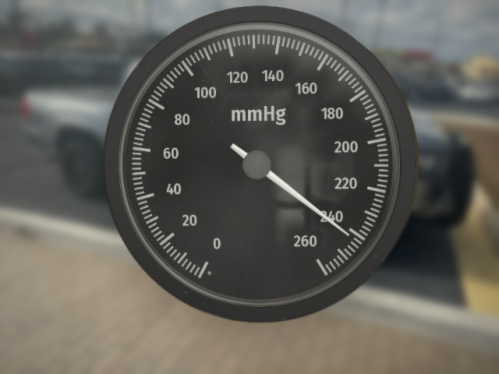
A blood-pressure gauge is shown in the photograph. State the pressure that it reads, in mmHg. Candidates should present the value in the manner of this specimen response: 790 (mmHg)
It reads 242 (mmHg)
